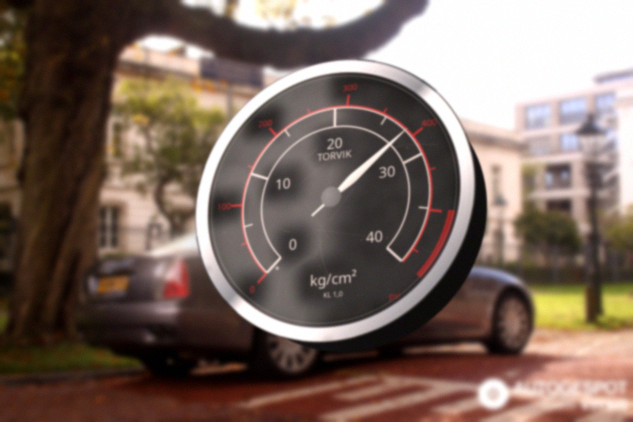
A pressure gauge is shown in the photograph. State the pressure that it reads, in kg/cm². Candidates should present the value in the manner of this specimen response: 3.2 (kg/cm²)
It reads 27.5 (kg/cm²)
